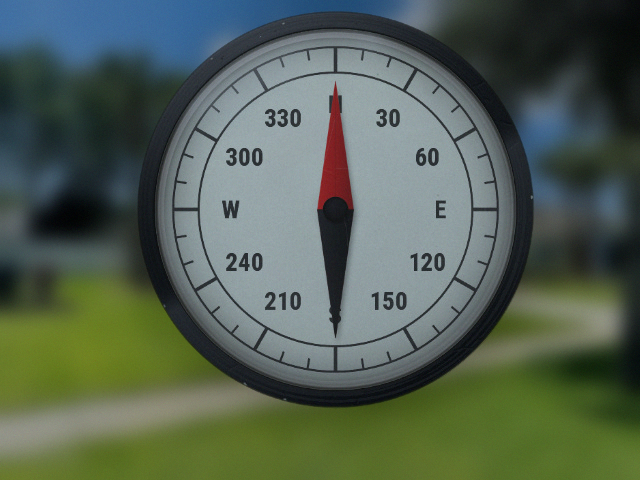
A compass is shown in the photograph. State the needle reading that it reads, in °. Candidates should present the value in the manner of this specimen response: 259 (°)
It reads 0 (°)
